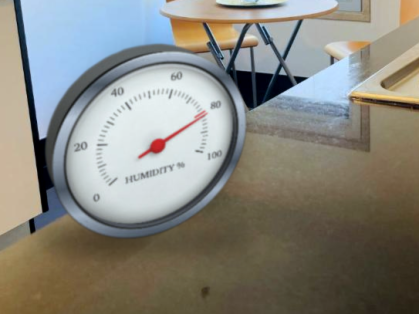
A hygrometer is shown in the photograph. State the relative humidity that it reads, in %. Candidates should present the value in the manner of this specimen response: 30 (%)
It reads 80 (%)
